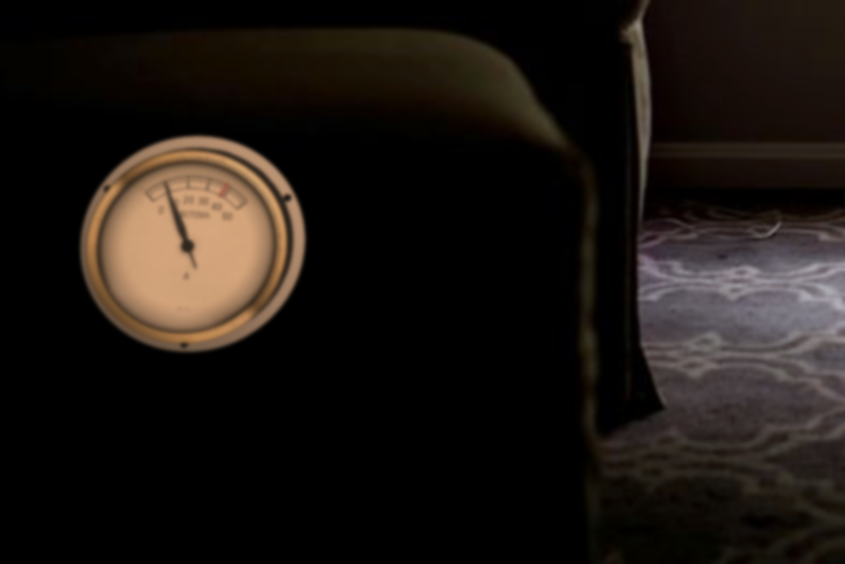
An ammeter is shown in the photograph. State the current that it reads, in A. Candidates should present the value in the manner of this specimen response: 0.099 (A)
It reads 10 (A)
